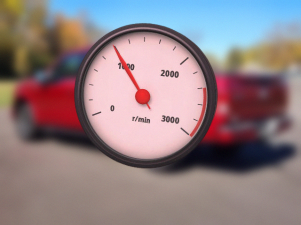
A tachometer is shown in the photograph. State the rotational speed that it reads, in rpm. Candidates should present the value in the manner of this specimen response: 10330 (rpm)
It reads 1000 (rpm)
